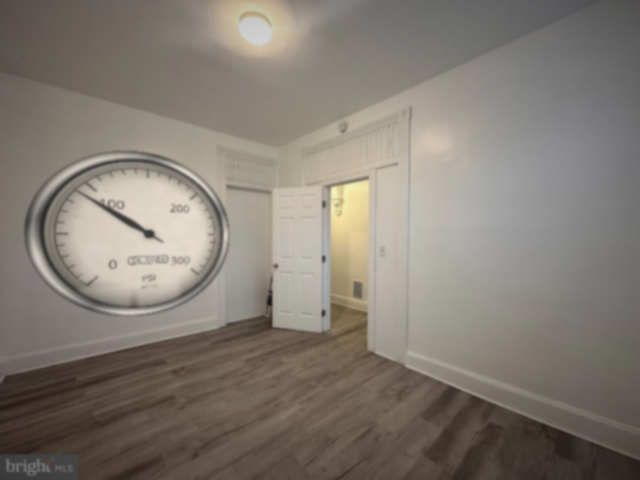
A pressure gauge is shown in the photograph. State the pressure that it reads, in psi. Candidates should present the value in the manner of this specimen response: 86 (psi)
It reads 90 (psi)
